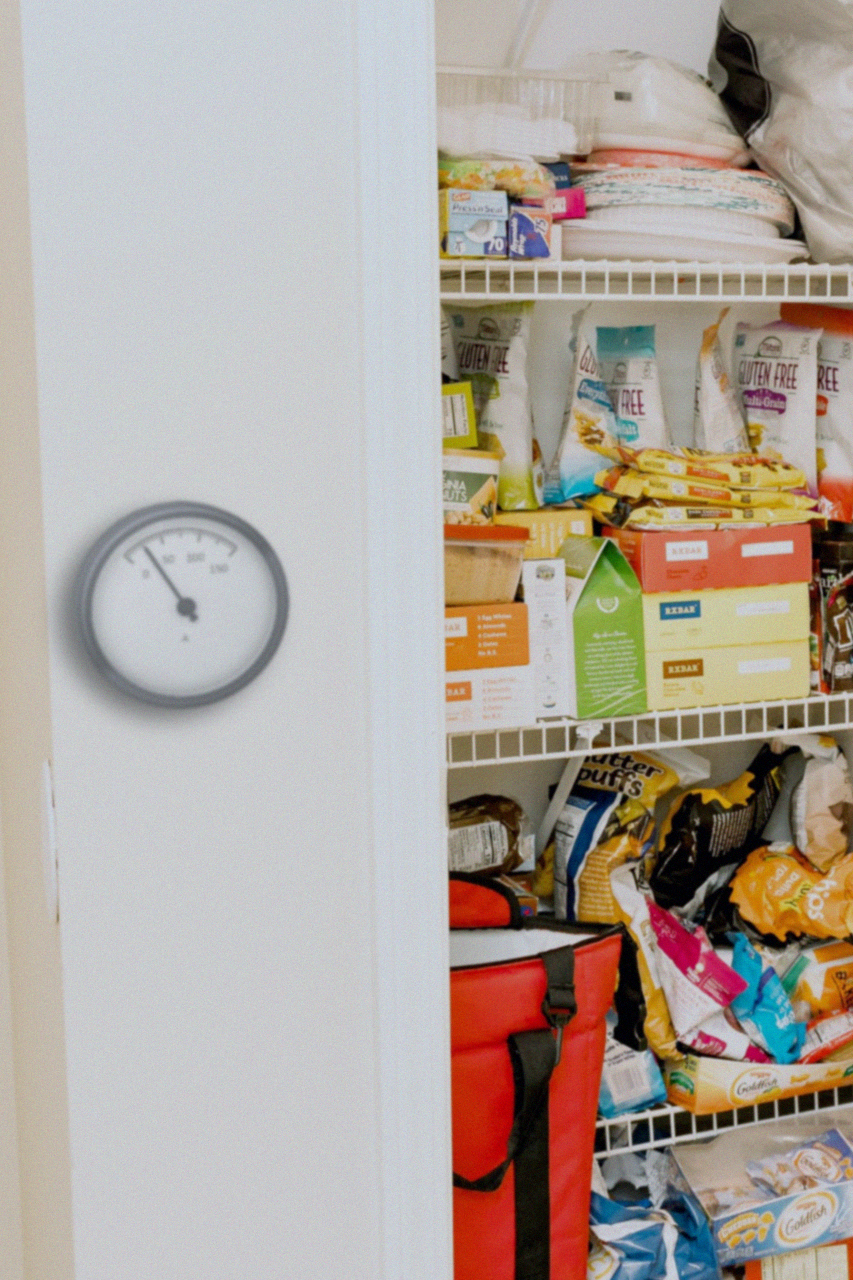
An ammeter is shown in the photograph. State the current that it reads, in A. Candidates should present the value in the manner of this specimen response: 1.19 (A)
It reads 25 (A)
